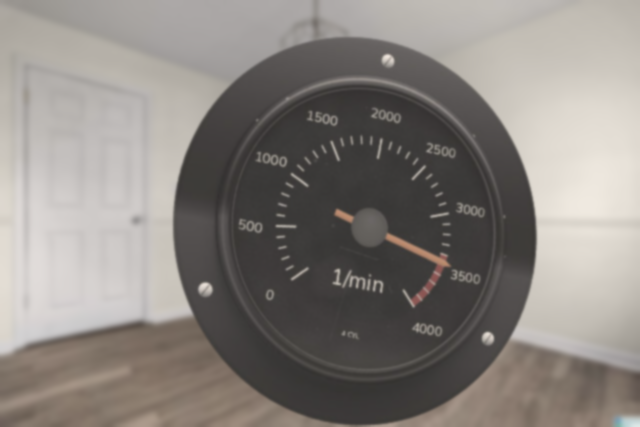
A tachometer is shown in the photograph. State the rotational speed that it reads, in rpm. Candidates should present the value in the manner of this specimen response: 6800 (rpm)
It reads 3500 (rpm)
